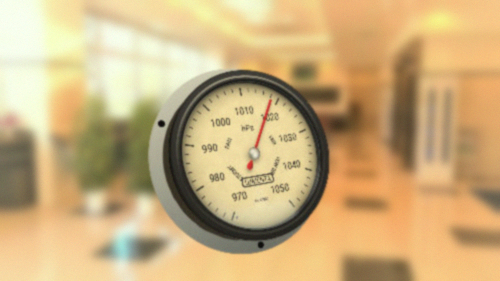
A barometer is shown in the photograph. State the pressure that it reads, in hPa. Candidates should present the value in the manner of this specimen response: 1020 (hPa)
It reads 1018 (hPa)
